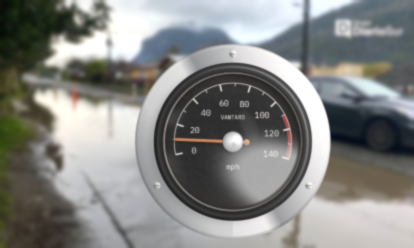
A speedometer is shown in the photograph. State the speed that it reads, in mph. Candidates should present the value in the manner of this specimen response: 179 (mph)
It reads 10 (mph)
